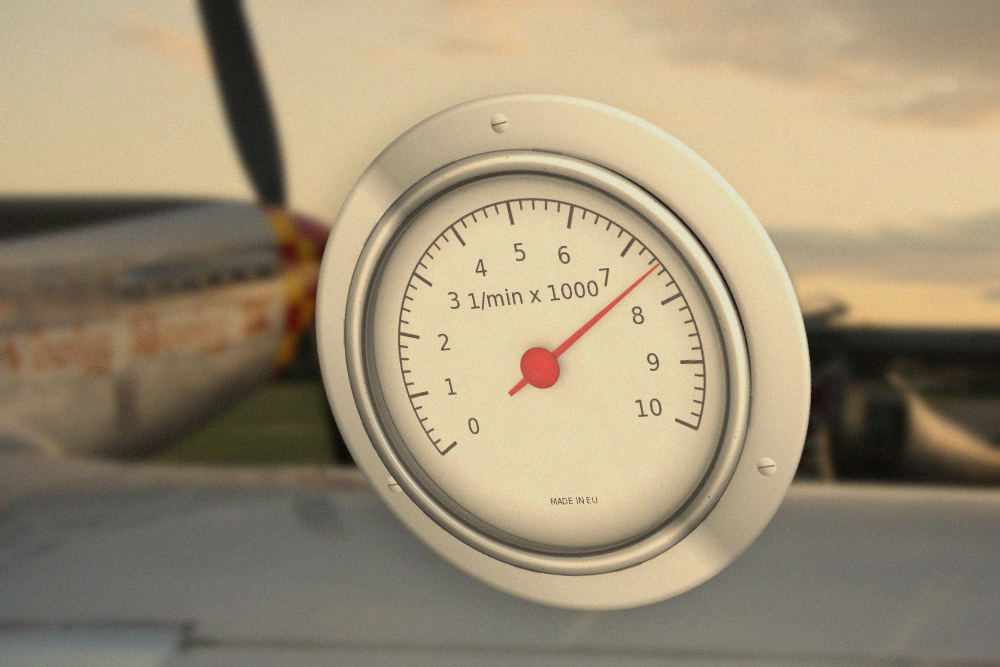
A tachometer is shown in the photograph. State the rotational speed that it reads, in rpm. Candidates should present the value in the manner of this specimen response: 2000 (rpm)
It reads 7500 (rpm)
